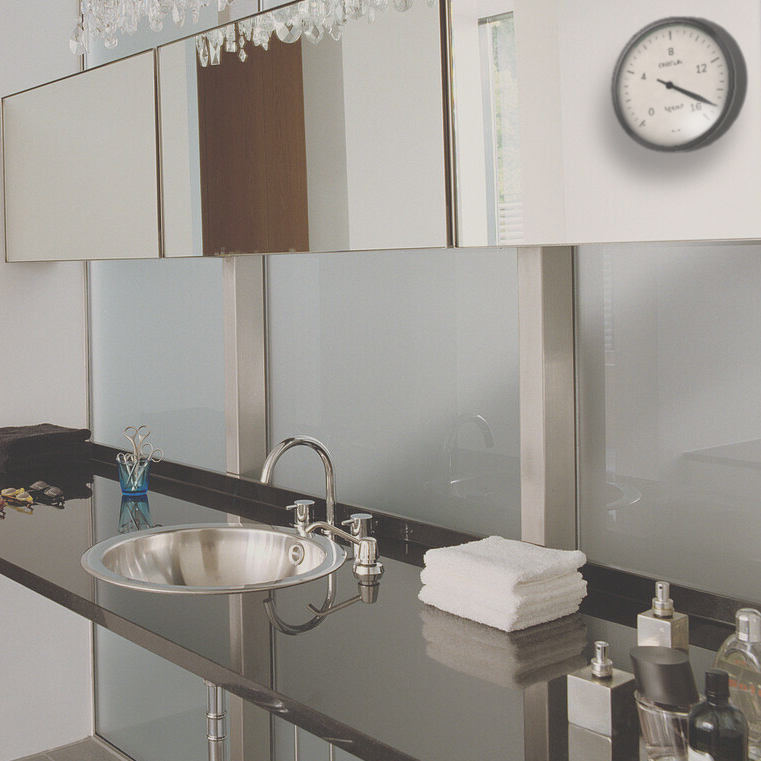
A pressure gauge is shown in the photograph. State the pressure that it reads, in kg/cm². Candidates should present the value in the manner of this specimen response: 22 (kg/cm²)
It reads 15 (kg/cm²)
